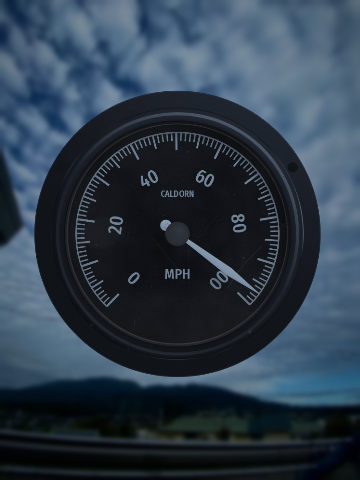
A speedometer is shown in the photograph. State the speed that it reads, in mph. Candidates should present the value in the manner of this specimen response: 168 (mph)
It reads 97 (mph)
